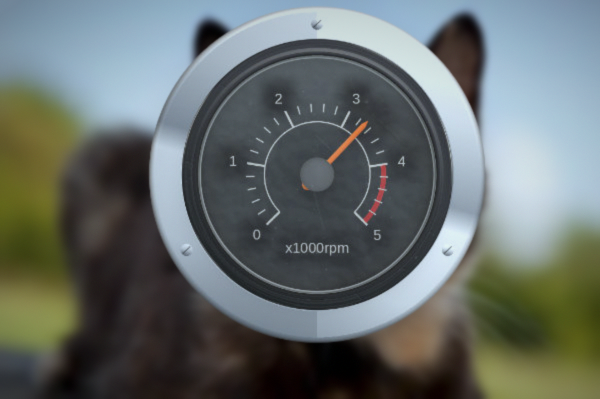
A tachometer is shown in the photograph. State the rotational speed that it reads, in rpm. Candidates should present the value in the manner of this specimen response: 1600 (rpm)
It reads 3300 (rpm)
